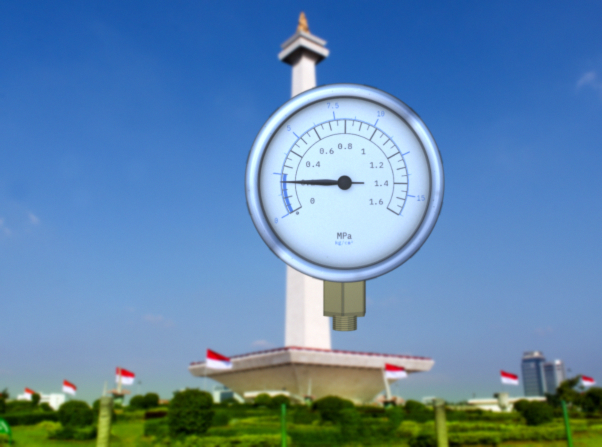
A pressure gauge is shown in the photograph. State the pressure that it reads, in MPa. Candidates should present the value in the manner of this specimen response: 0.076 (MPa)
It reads 0.2 (MPa)
